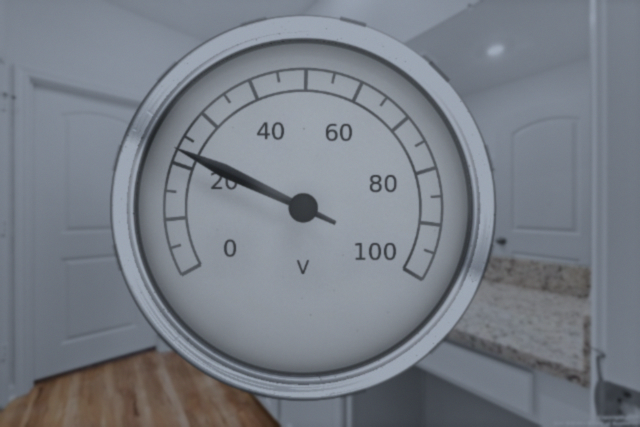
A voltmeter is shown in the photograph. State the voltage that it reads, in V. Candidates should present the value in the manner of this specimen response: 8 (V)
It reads 22.5 (V)
